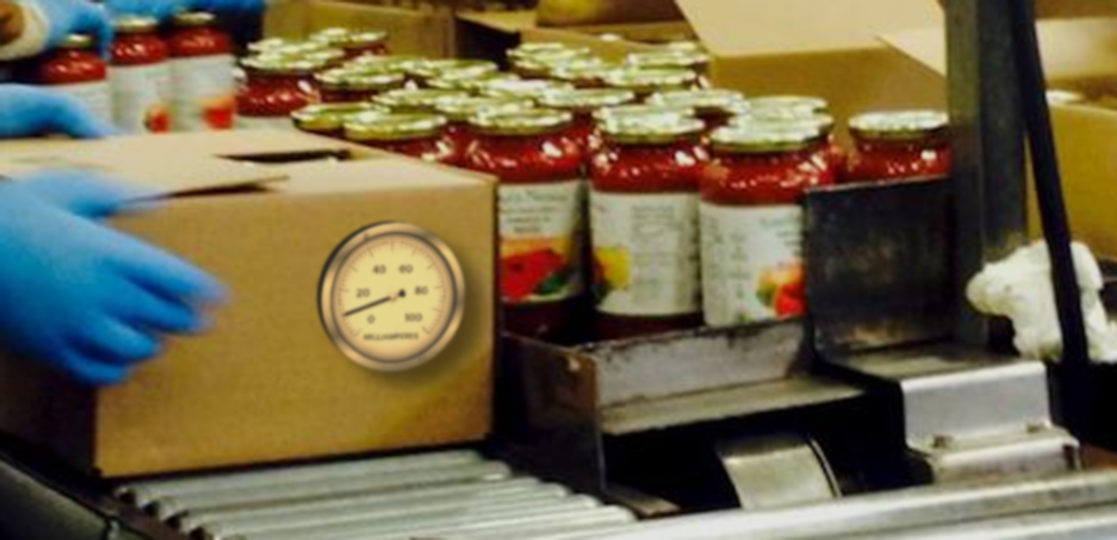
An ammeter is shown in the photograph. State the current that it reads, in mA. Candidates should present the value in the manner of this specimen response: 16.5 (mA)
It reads 10 (mA)
